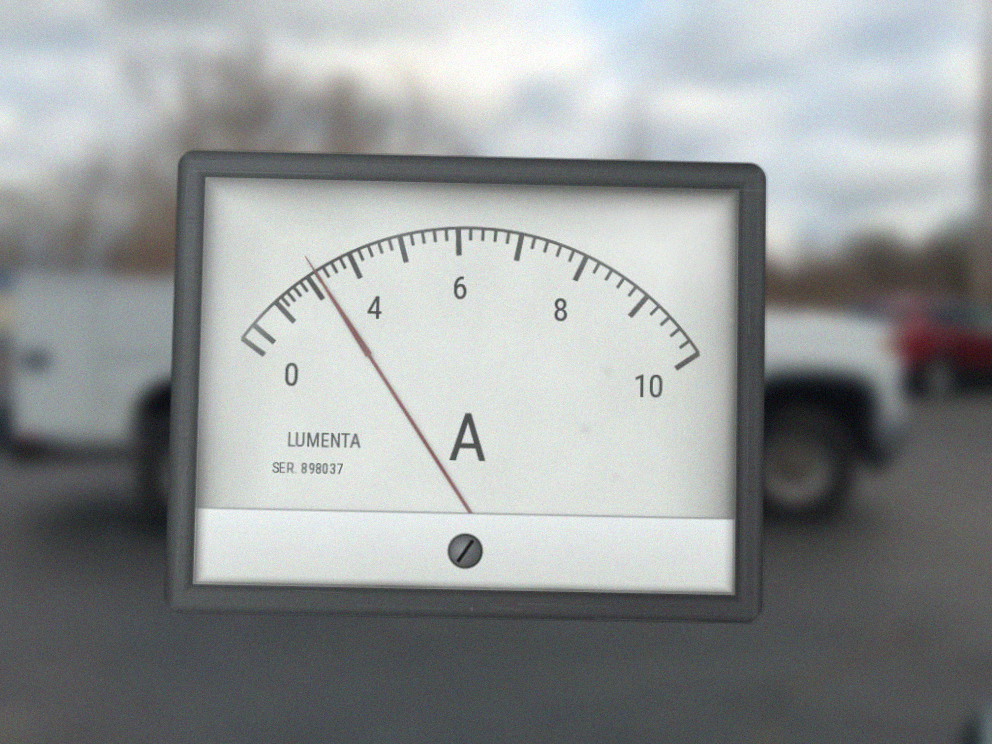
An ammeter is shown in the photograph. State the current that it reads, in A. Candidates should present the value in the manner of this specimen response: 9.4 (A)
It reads 3.2 (A)
